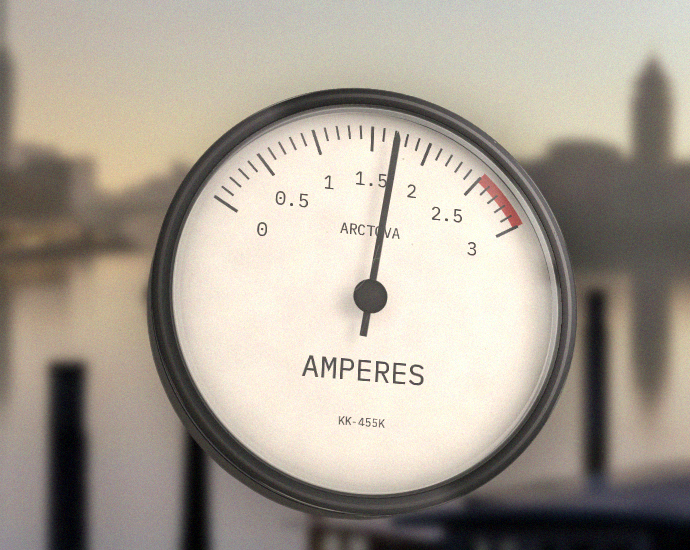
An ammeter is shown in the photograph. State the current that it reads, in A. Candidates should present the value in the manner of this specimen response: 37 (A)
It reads 1.7 (A)
